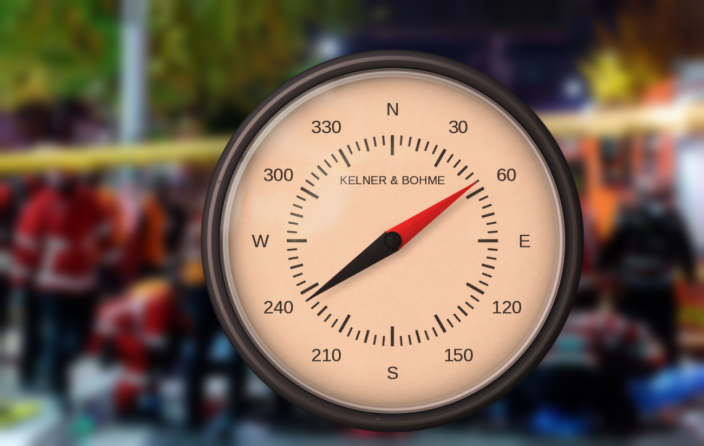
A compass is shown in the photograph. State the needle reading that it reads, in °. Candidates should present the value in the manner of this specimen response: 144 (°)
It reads 55 (°)
